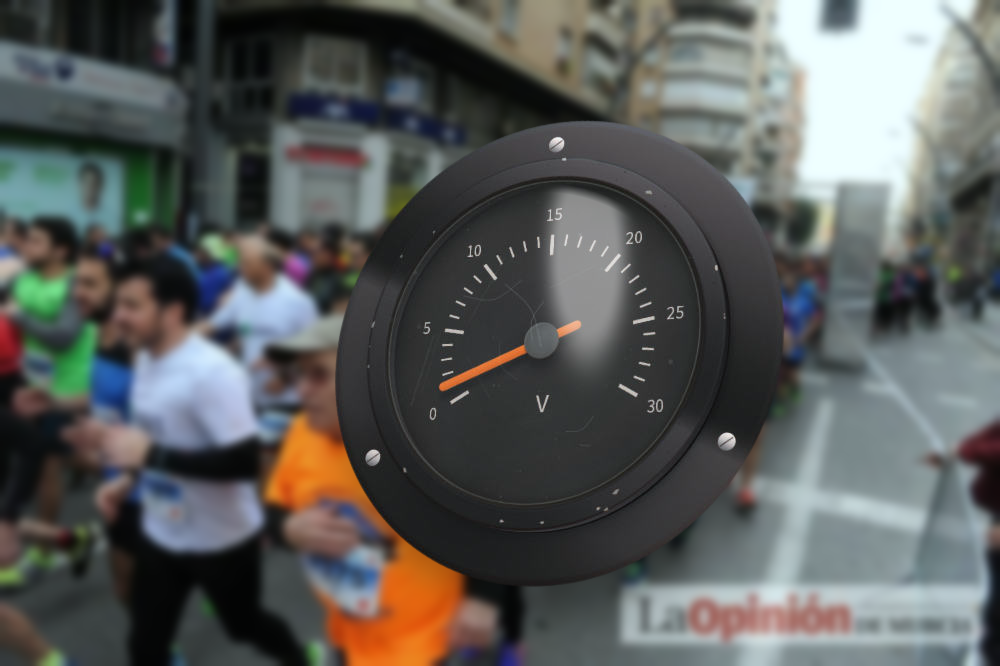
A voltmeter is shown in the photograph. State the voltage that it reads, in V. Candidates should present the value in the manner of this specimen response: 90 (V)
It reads 1 (V)
